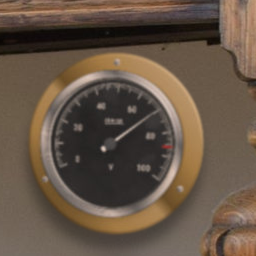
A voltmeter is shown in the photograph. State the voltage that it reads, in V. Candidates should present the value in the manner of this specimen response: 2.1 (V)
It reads 70 (V)
